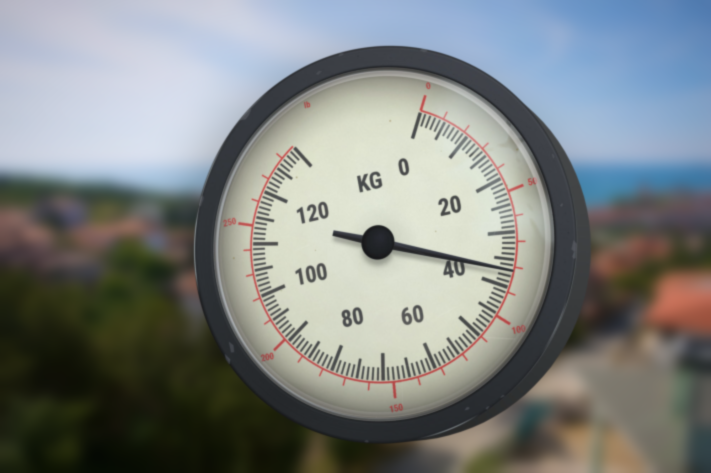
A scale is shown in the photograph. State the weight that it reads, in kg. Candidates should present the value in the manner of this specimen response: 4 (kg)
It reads 37 (kg)
